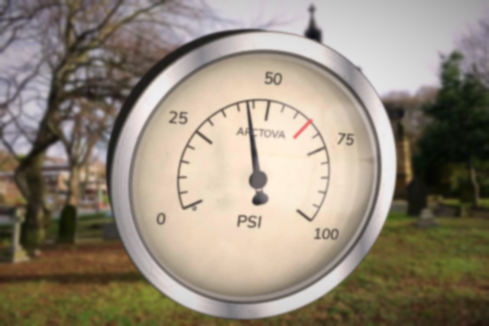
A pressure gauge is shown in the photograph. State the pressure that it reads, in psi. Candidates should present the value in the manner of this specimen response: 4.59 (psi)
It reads 42.5 (psi)
